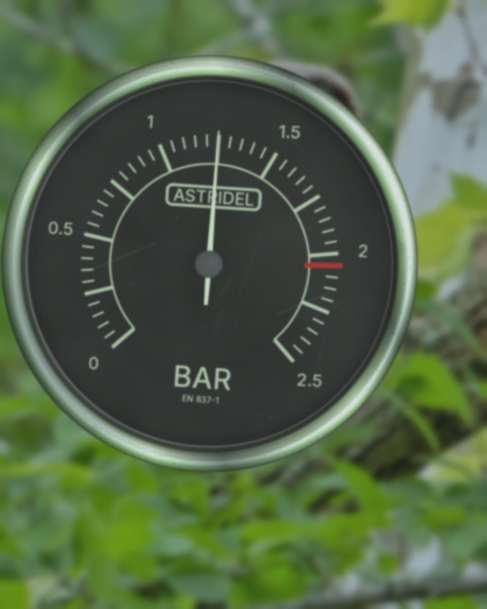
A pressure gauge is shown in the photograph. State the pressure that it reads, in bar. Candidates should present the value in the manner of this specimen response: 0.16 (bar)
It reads 1.25 (bar)
